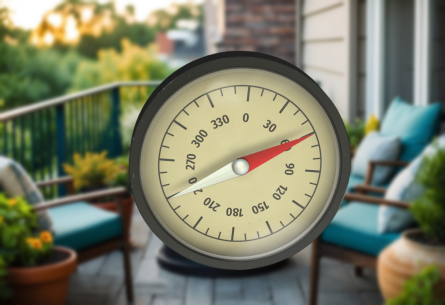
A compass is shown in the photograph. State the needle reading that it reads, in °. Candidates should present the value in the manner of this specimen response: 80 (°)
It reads 60 (°)
